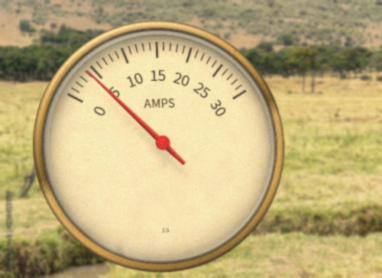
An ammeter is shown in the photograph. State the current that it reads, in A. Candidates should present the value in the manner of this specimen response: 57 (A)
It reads 4 (A)
